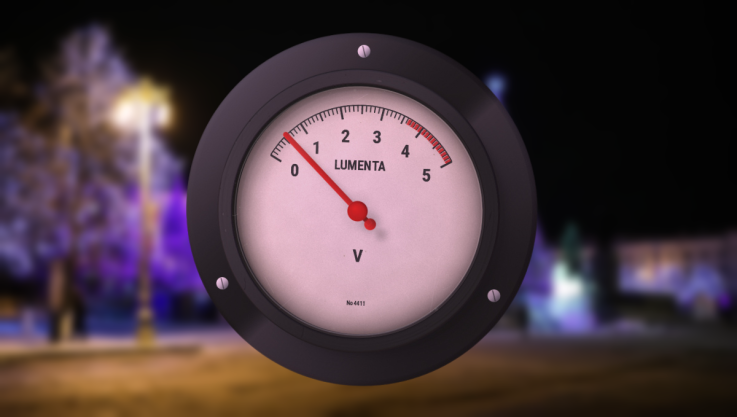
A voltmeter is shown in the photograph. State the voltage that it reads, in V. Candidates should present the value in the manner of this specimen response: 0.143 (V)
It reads 0.6 (V)
